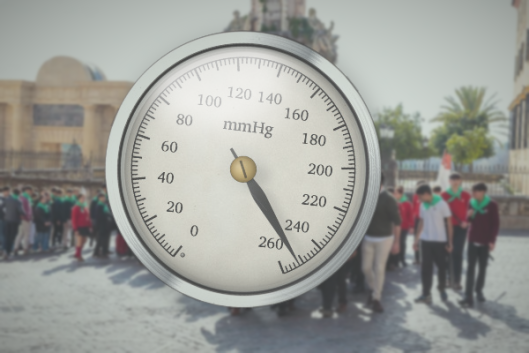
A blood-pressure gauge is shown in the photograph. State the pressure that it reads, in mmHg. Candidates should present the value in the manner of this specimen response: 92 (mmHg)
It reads 252 (mmHg)
